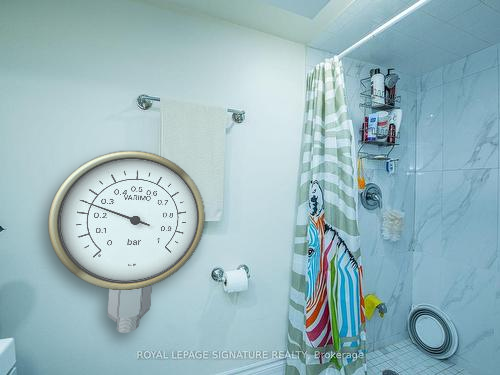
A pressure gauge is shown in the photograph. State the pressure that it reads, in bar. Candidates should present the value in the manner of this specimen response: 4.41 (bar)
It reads 0.25 (bar)
